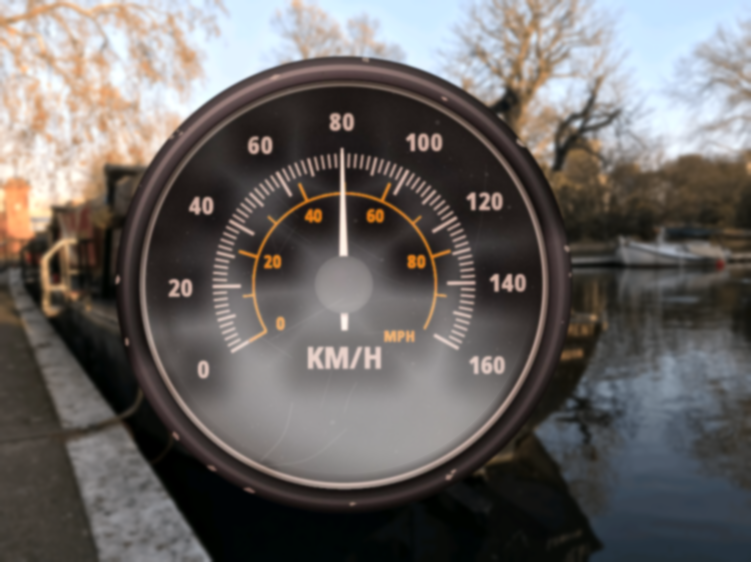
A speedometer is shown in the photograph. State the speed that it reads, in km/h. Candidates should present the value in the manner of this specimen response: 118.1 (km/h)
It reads 80 (km/h)
